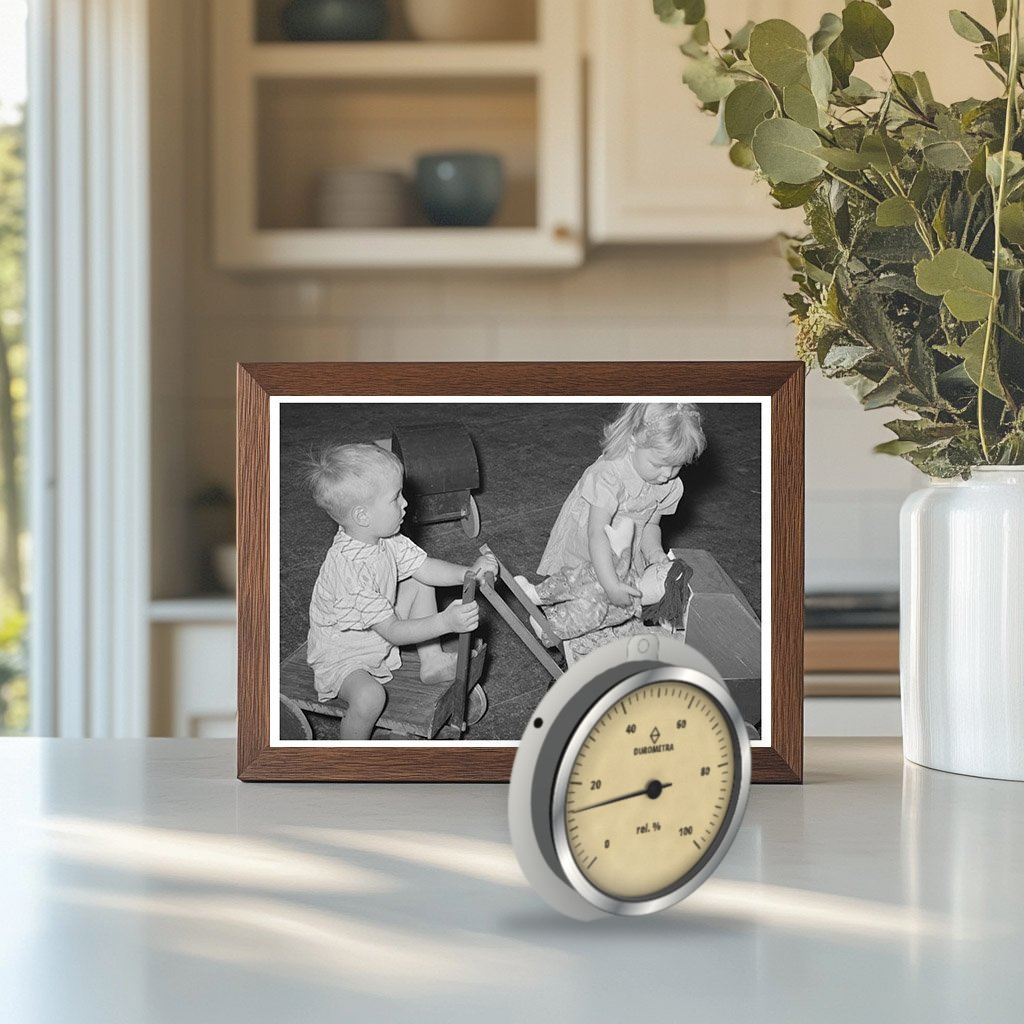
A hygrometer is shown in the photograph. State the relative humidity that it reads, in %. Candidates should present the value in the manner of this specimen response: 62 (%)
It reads 14 (%)
